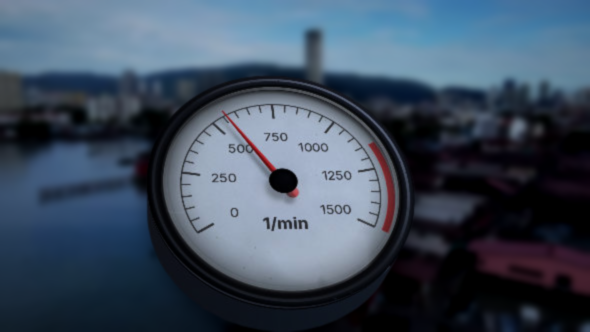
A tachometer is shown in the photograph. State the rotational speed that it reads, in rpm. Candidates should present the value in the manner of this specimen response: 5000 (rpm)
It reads 550 (rpm)
